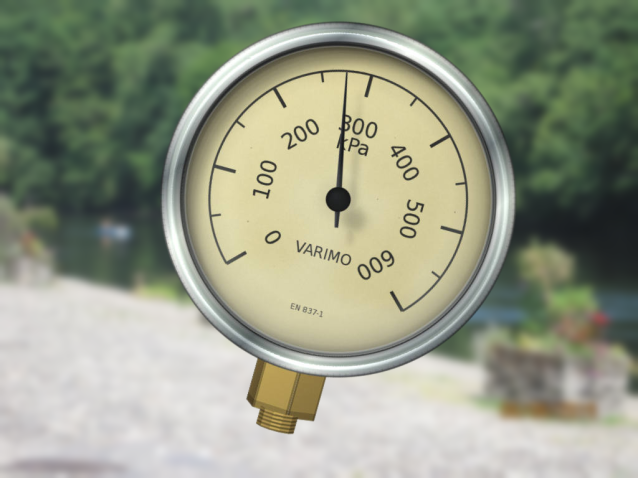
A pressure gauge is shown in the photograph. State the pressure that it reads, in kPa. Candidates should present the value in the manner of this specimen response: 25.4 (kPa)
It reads 275 (kPa)
